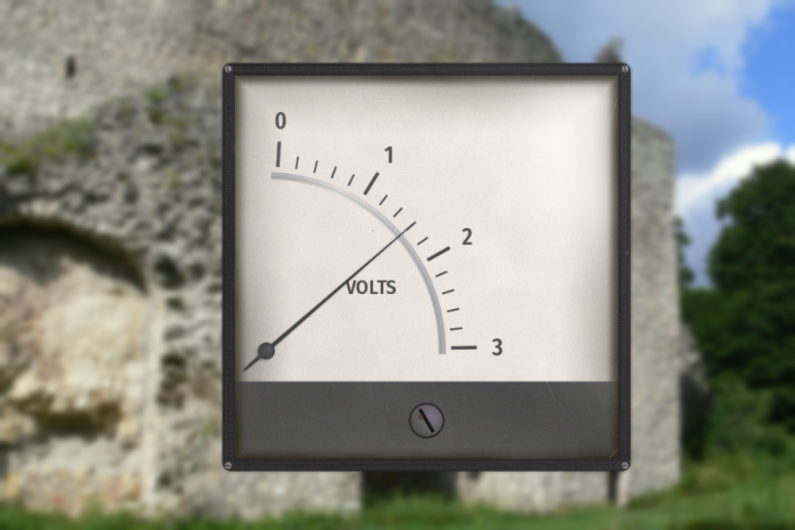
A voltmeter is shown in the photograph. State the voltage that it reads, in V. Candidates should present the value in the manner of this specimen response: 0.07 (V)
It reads 1.6 (V)
